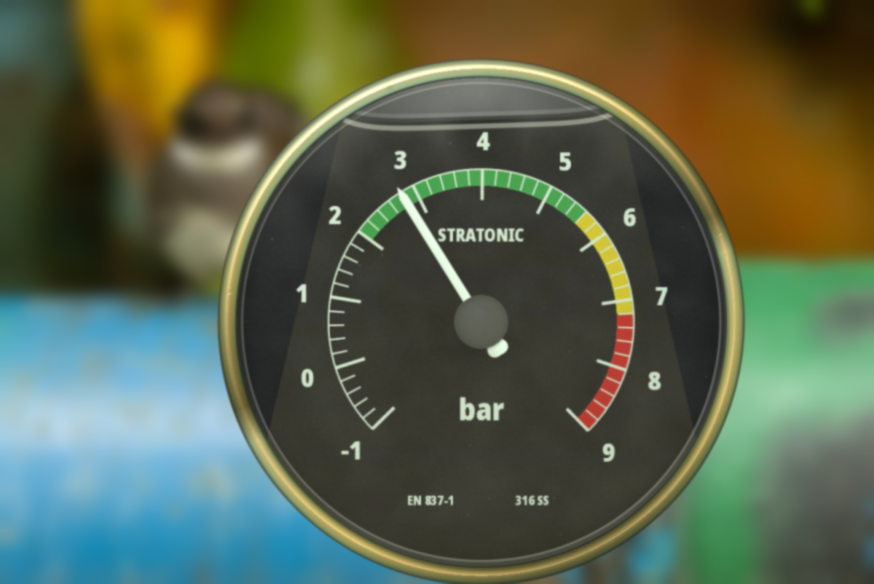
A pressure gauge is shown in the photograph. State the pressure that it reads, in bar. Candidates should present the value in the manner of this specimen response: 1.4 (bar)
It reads 2.8 (bar)
